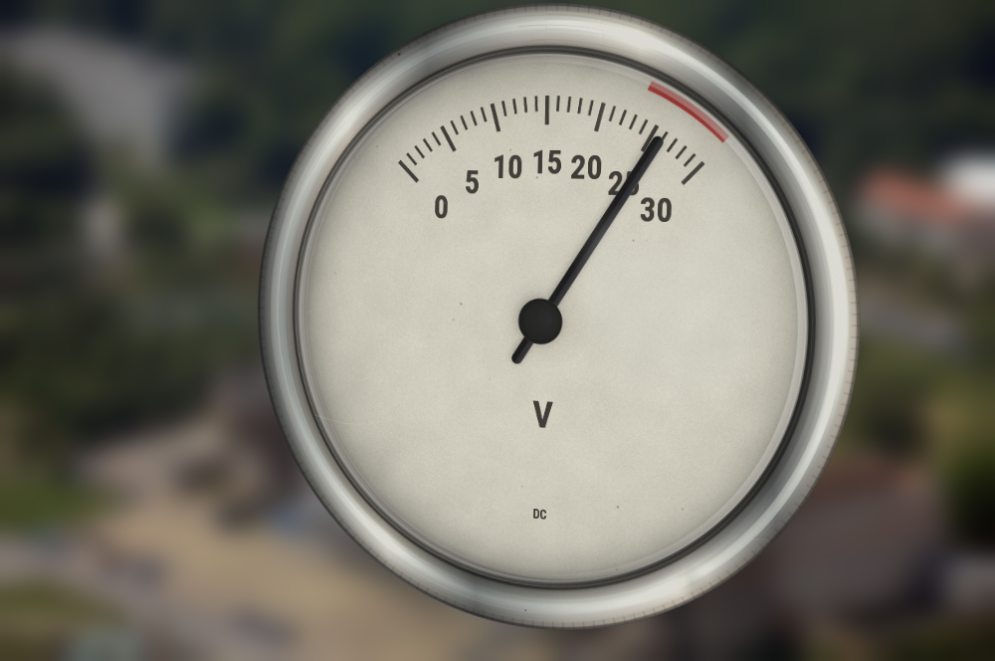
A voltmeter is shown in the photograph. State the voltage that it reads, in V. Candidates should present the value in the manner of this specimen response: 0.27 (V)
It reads 26 (V)
